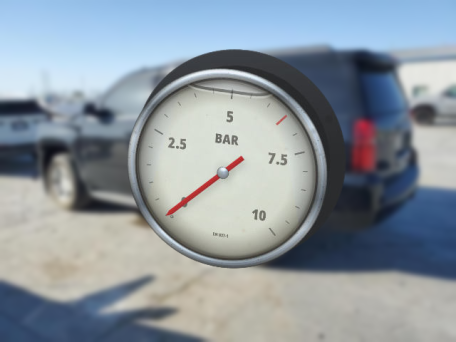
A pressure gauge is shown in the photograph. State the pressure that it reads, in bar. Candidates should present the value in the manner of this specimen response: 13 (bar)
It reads 0 (bar)
